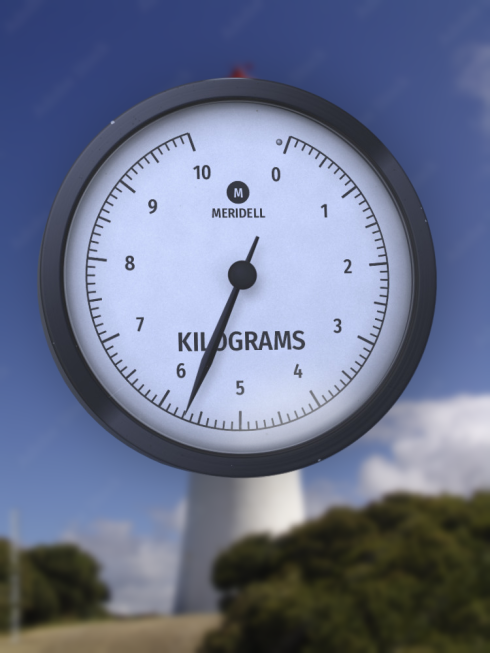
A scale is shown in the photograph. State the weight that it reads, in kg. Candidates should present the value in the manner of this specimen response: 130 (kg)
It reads 5.7 (kg)
